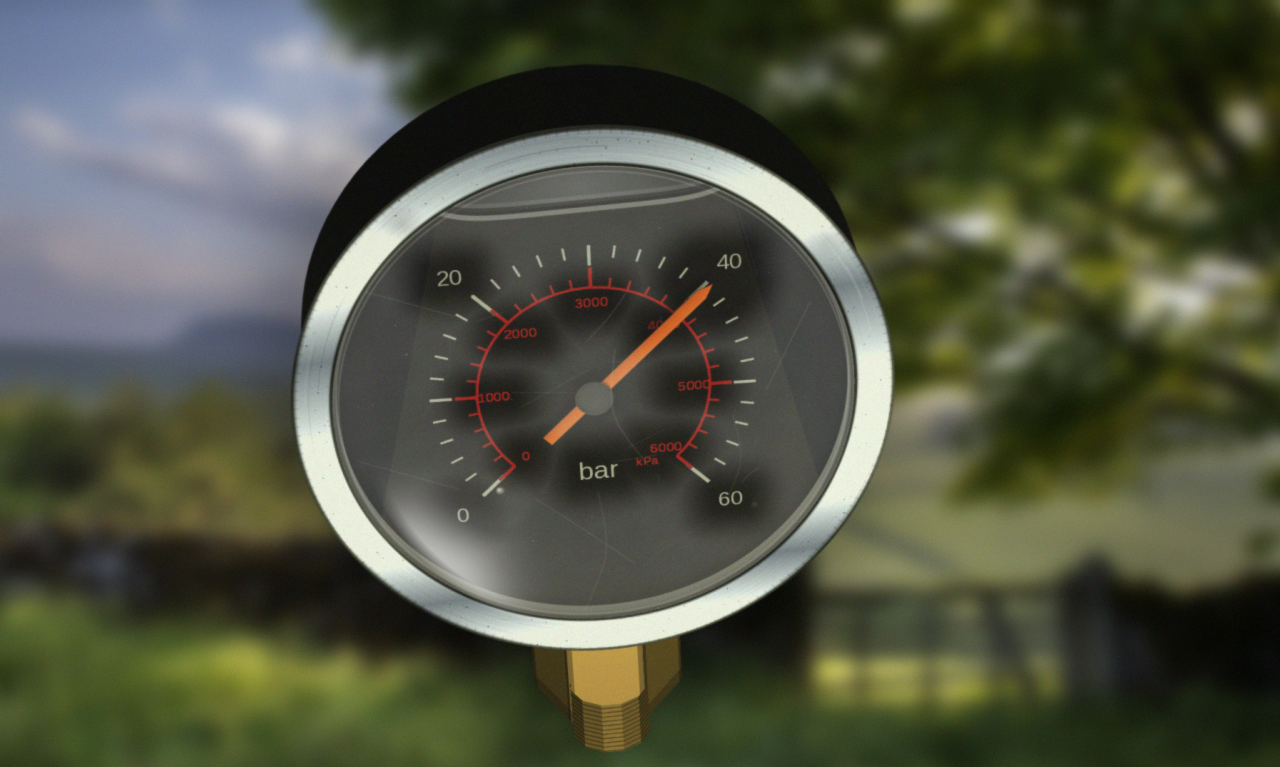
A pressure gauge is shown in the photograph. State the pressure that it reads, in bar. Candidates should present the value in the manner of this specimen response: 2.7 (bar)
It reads 40 (bar)
